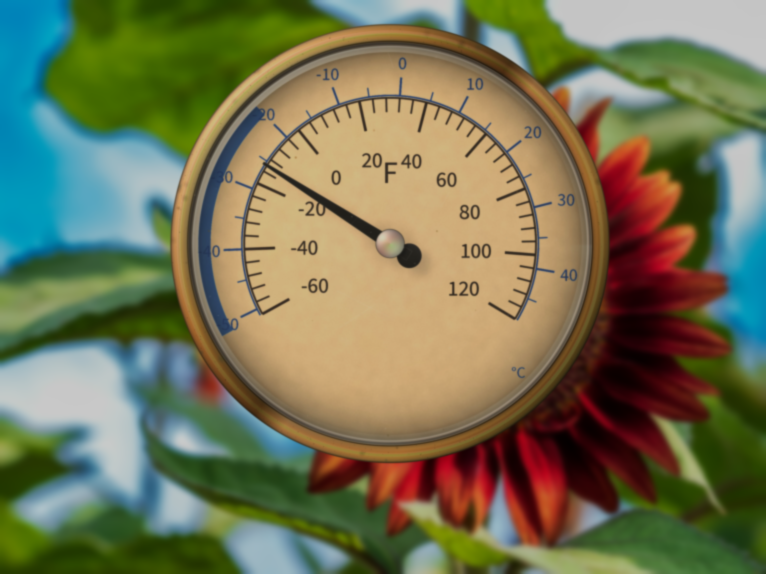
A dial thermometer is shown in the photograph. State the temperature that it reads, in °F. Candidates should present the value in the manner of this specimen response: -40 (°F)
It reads -14 (°F)
